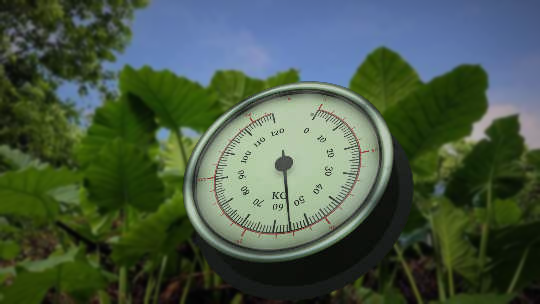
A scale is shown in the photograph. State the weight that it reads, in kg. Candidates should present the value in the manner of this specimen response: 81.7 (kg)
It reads 55 (kg)
